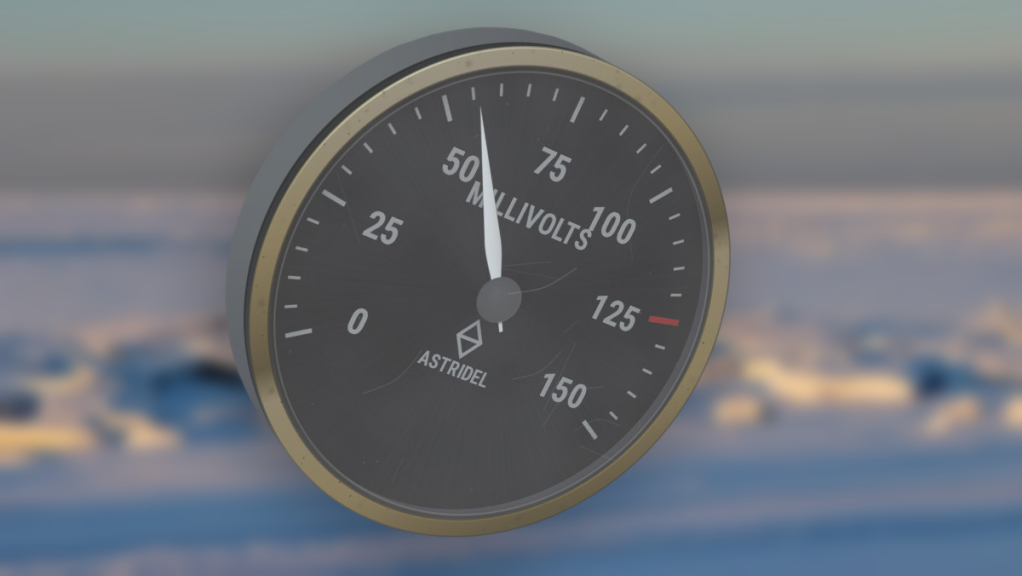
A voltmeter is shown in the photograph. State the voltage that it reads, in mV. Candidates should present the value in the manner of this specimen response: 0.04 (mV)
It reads 55 (mV)
